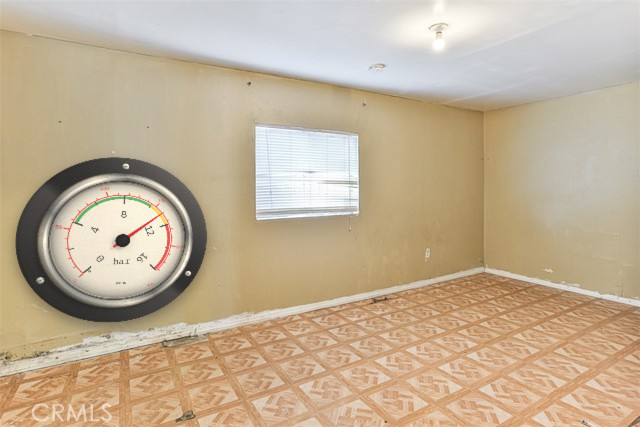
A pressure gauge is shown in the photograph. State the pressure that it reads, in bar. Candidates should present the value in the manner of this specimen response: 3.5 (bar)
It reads 11 (bar)
